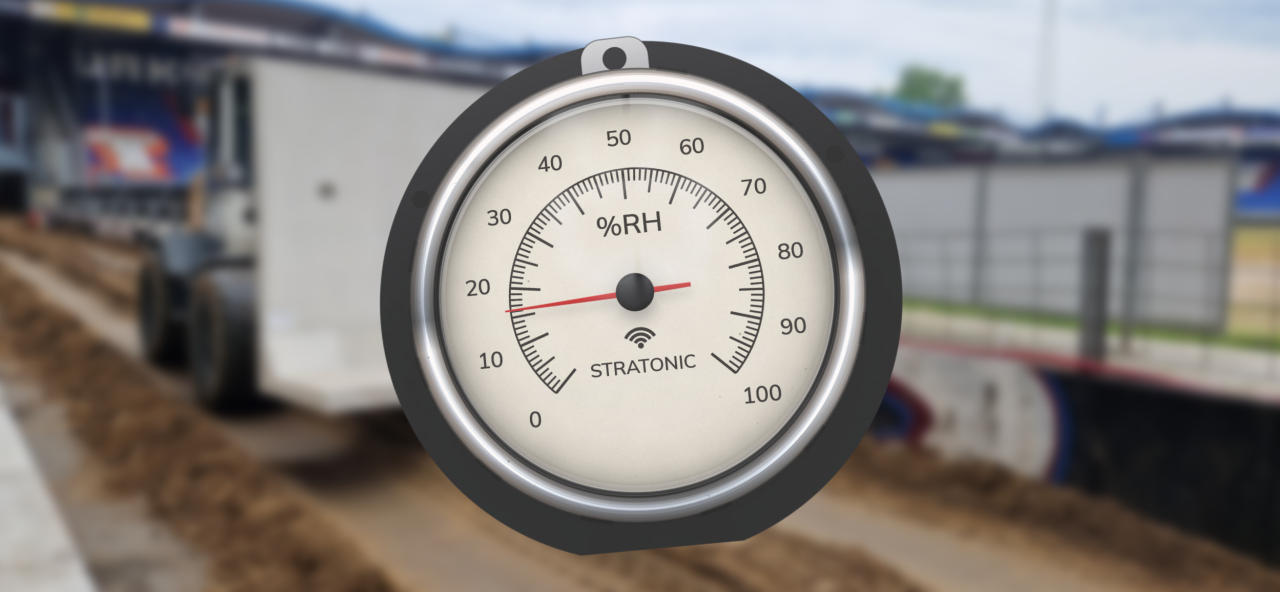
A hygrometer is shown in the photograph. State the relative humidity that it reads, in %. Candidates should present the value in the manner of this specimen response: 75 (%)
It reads 16 (%)
